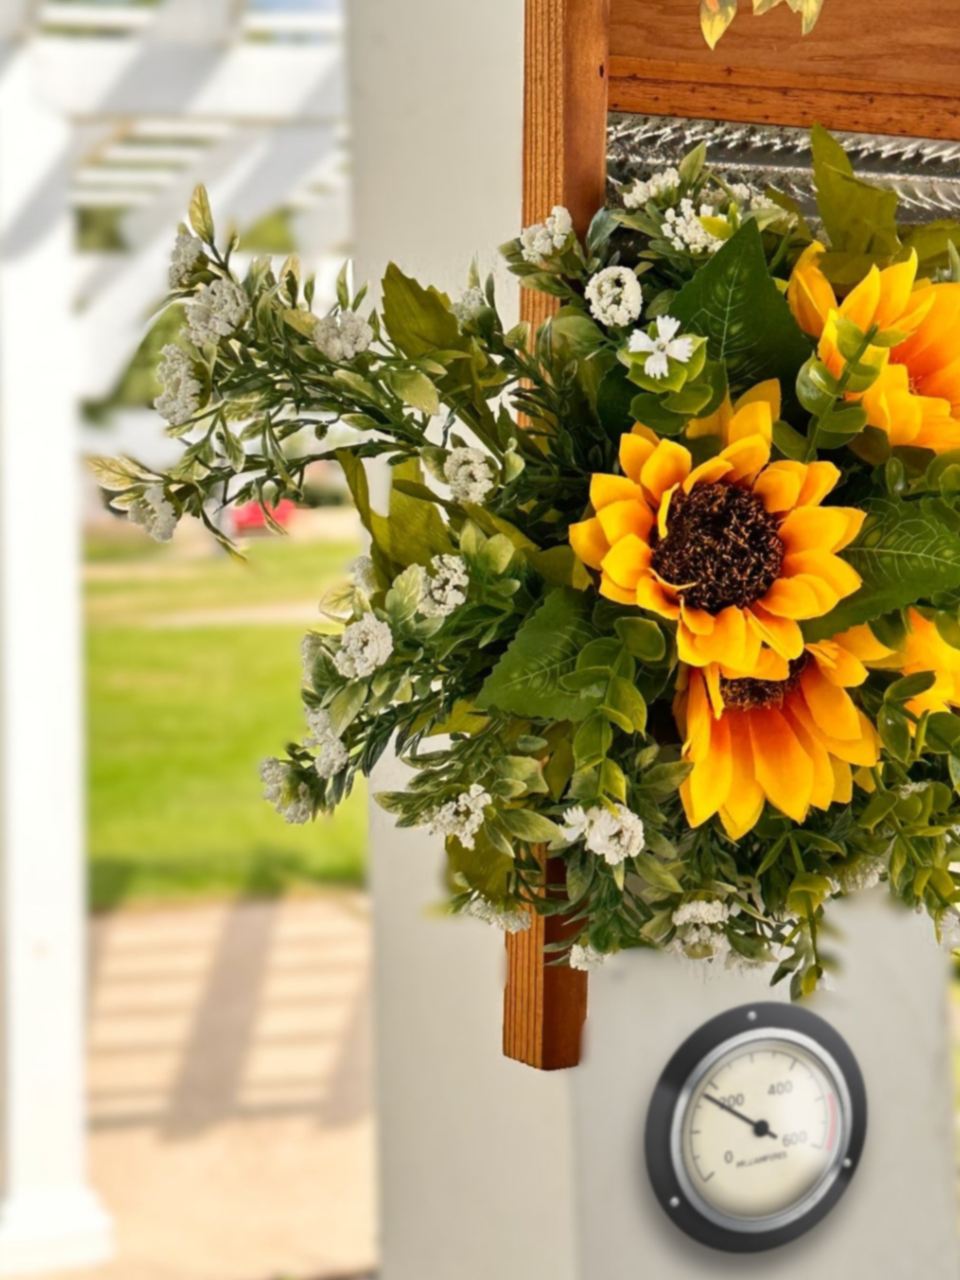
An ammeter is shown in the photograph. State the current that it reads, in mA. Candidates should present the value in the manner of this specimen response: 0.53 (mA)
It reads 175 (mA)
